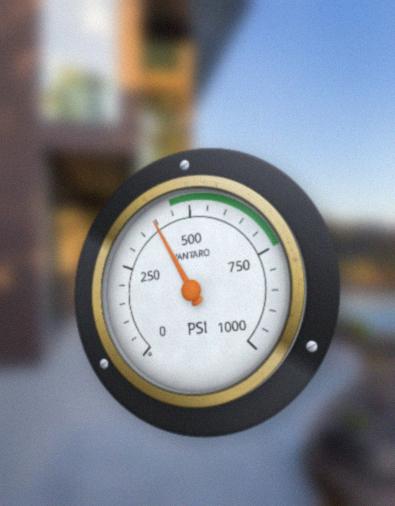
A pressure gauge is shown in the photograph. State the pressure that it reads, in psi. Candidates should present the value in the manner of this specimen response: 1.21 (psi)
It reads 400 (psi)
